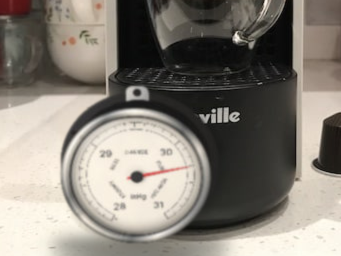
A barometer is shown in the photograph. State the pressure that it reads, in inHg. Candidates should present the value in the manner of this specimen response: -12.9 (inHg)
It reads 30.3 (inHg)
